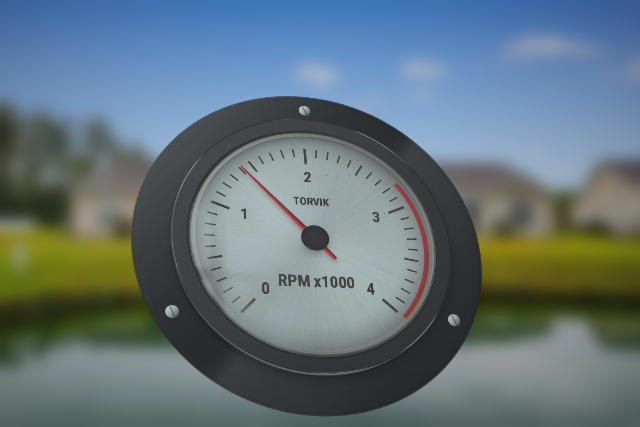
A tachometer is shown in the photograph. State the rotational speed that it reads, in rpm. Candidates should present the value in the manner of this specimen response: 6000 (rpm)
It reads 1400 (rpm)
